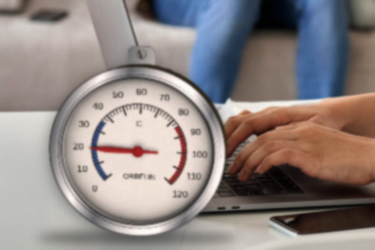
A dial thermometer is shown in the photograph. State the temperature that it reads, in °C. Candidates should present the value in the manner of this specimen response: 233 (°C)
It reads 20 (°C)
